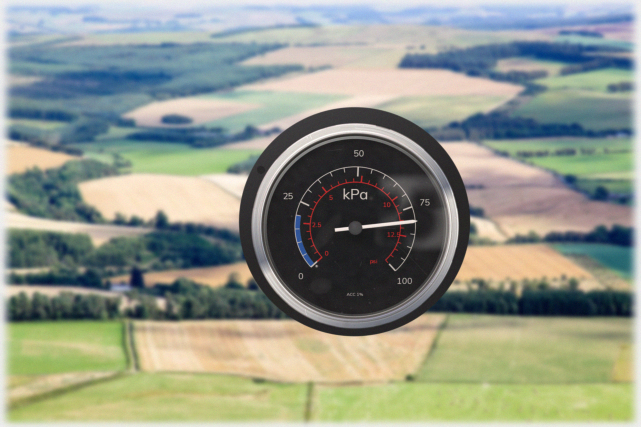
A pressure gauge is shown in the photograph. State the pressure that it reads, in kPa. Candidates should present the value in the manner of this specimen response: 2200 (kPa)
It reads 80 (kPa)
